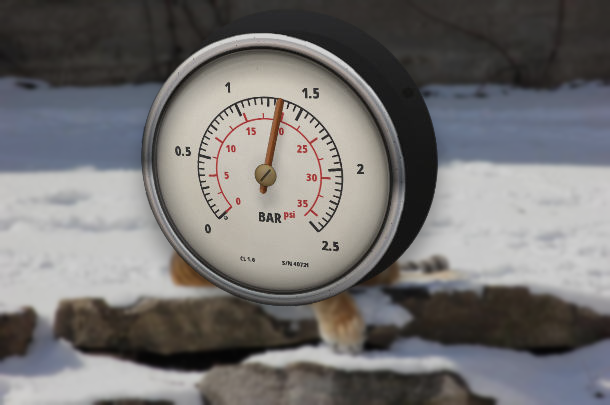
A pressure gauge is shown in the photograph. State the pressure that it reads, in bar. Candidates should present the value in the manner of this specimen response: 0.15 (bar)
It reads 1.35 (bar)
